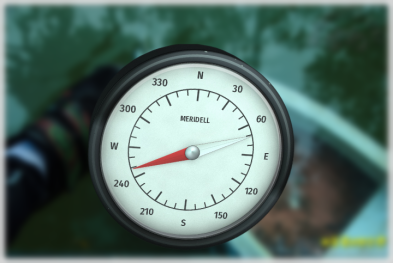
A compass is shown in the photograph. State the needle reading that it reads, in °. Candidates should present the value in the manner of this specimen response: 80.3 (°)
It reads 250 (°)
